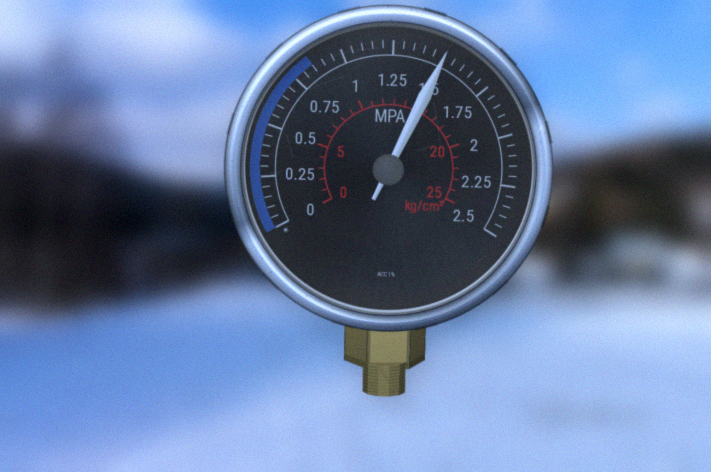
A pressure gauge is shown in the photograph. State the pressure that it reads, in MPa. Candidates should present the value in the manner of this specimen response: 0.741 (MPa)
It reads 1.5 (MPa)
